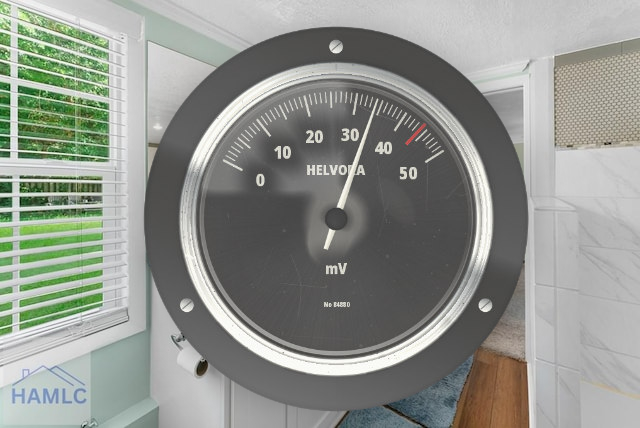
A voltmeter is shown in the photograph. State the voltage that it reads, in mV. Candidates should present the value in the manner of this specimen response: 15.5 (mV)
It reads 34 (mV)
